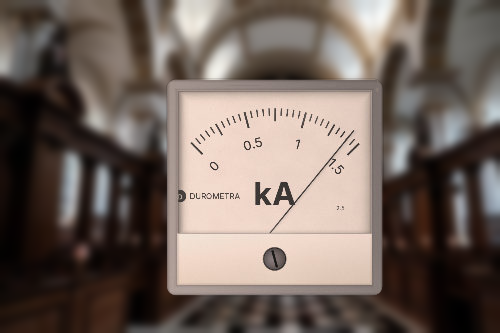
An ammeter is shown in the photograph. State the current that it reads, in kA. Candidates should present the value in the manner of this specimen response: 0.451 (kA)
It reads 1.4 (kA)
